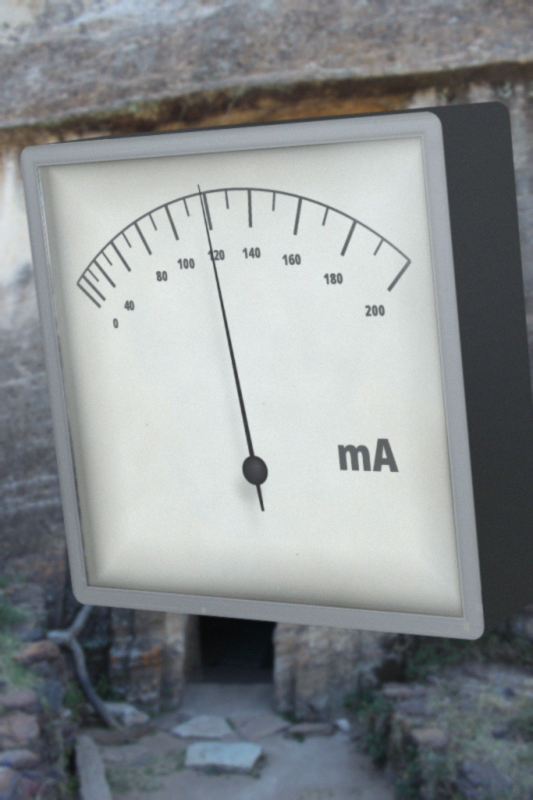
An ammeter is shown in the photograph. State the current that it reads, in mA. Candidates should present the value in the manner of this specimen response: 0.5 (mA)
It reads 120 (mA)
